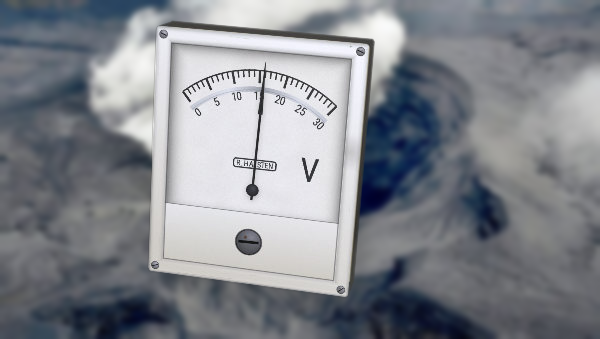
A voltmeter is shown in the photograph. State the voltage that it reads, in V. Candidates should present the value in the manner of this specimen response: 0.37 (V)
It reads 16 (V)
